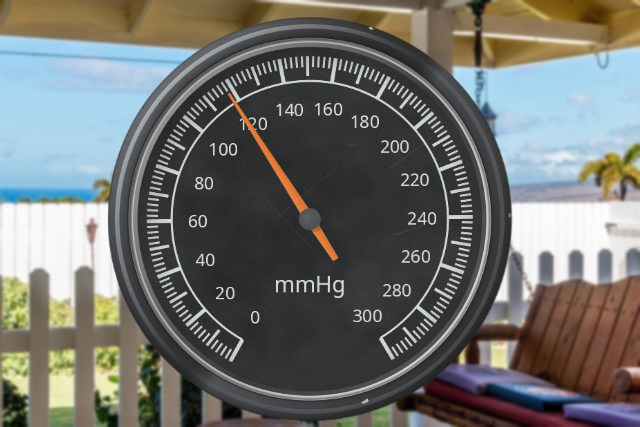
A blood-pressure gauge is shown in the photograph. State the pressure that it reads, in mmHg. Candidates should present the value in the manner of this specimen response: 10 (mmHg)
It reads 118 (mmHg)
